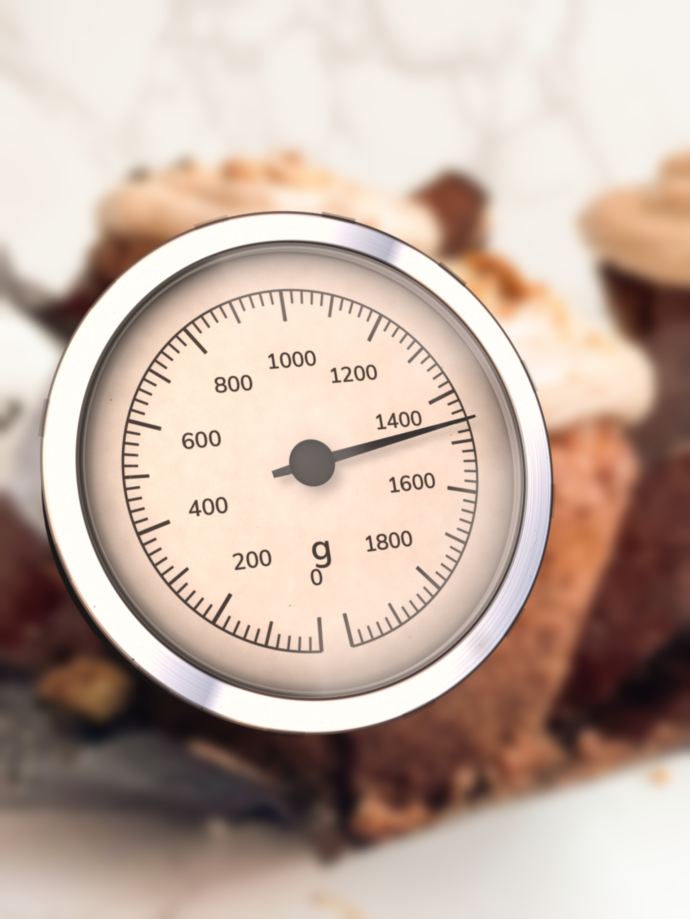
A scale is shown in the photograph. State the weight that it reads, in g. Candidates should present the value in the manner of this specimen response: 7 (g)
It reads 1460 (g)
